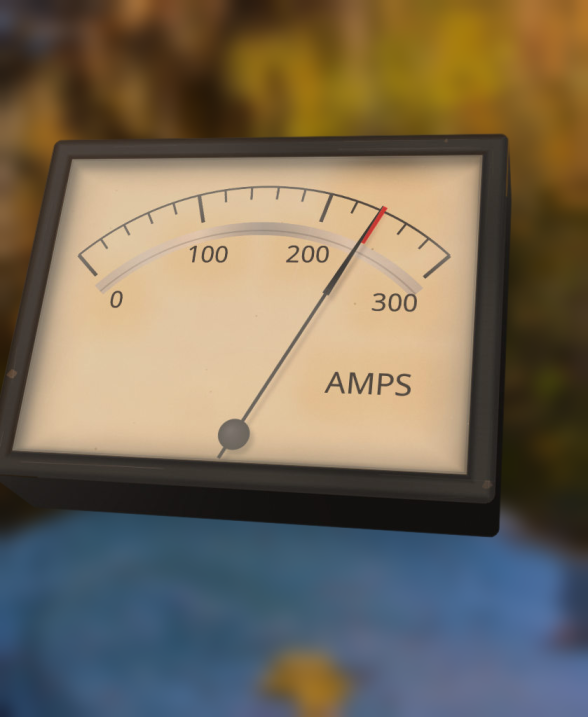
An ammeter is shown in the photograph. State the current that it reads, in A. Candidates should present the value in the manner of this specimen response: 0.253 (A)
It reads 240 (A)
